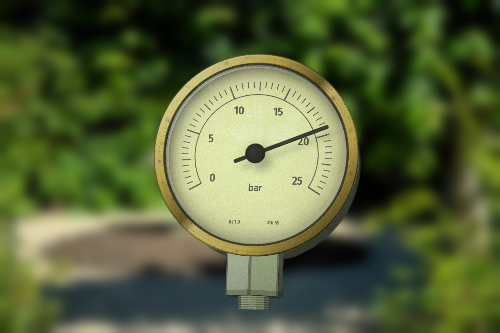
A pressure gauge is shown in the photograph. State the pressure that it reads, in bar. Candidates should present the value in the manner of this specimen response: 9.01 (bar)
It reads 19.5 (bar)
